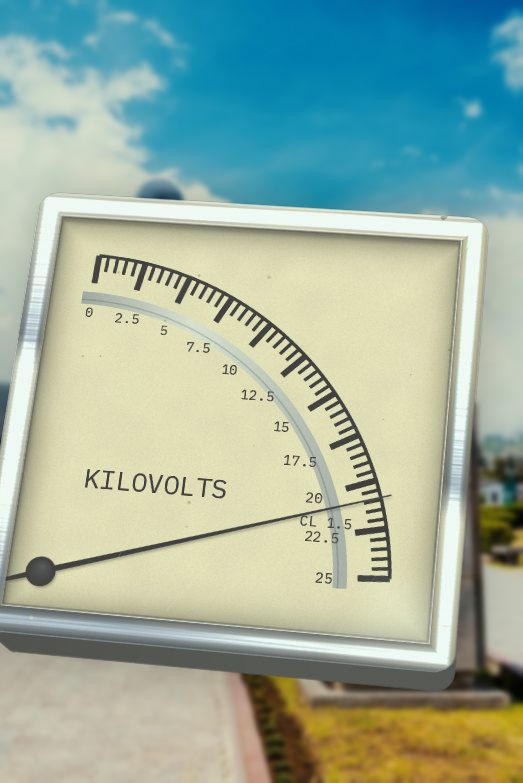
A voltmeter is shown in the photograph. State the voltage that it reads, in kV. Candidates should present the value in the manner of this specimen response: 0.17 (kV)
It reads 21 (kV)
